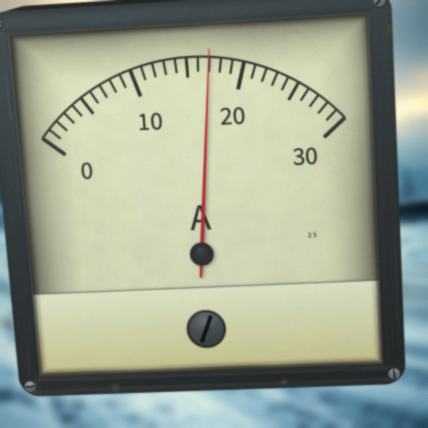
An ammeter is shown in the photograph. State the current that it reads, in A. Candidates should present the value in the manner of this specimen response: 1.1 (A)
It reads 17 (A)
